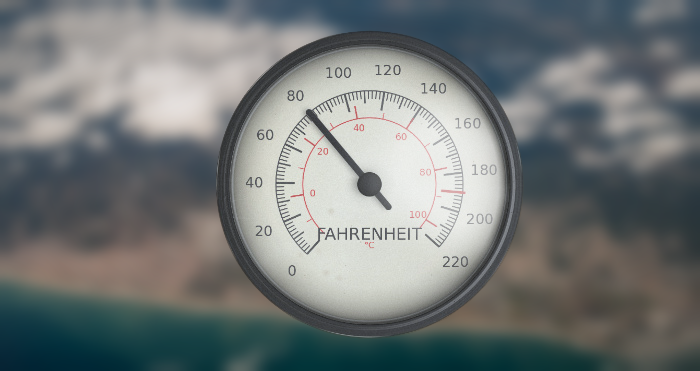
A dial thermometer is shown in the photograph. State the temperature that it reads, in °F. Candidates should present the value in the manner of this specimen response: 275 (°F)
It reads 80 (°F)
